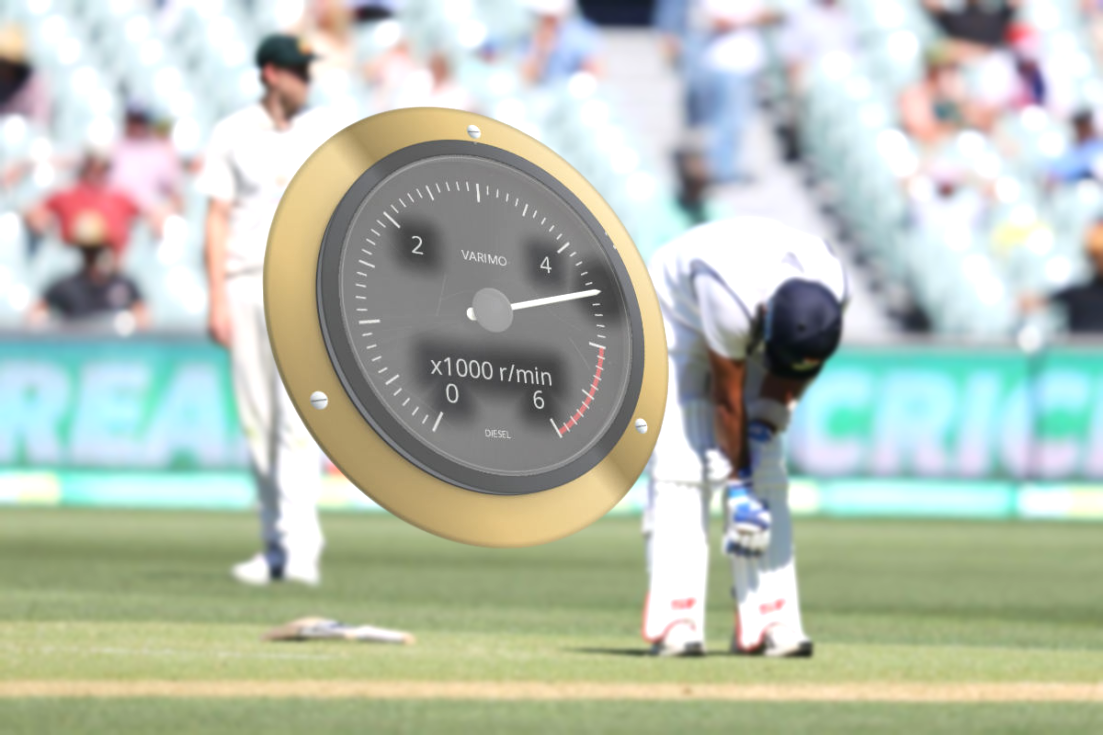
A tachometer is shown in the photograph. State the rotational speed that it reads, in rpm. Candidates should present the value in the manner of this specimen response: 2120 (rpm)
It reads 4500 (rpm)
